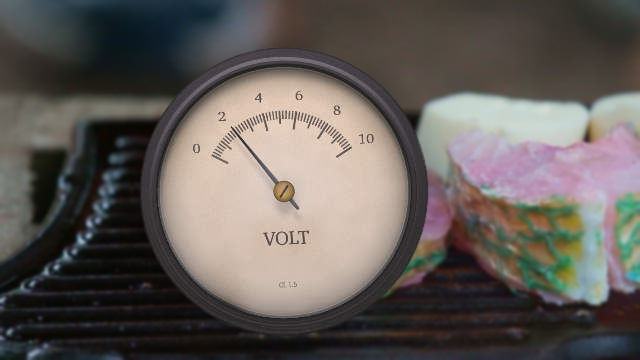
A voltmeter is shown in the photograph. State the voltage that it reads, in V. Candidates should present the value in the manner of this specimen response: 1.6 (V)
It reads 2 (V)
